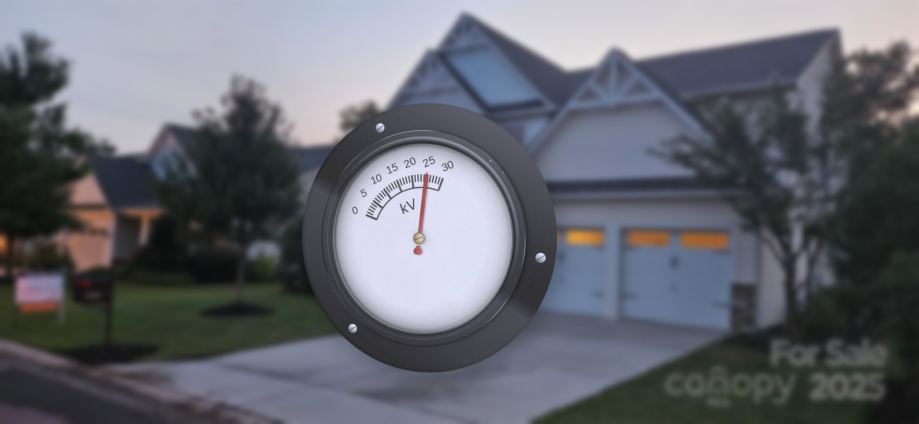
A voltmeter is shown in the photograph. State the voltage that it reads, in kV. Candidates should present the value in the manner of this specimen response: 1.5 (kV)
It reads 25 (kV)
